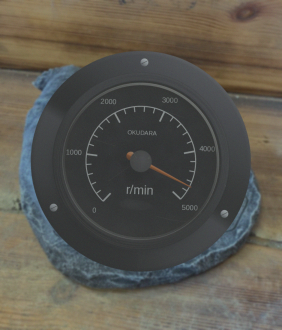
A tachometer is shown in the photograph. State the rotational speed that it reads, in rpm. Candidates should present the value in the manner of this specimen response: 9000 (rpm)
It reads 4700 (rpm)
